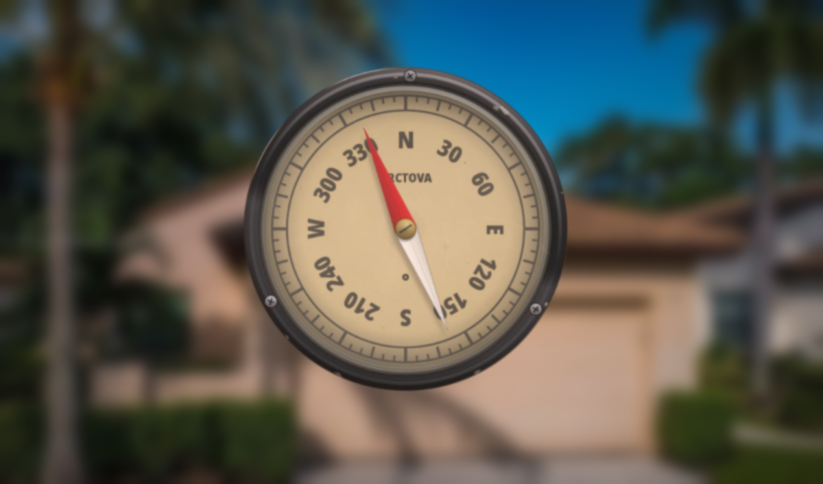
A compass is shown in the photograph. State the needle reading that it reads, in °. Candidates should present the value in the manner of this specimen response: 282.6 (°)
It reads 337.5 (°)
